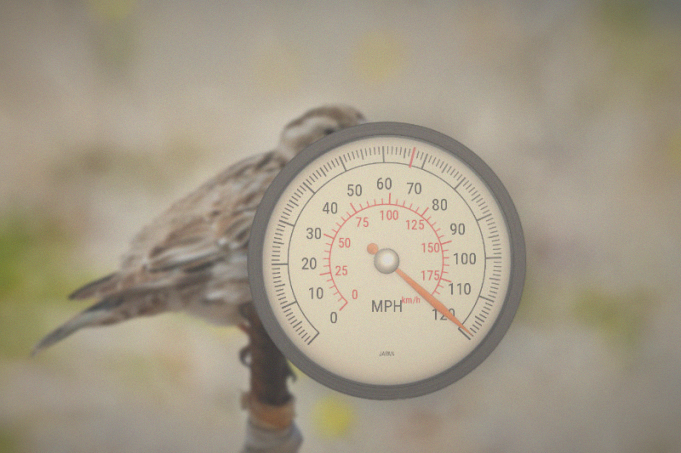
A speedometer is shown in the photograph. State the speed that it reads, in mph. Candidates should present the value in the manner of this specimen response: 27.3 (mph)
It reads 119 (mph)
